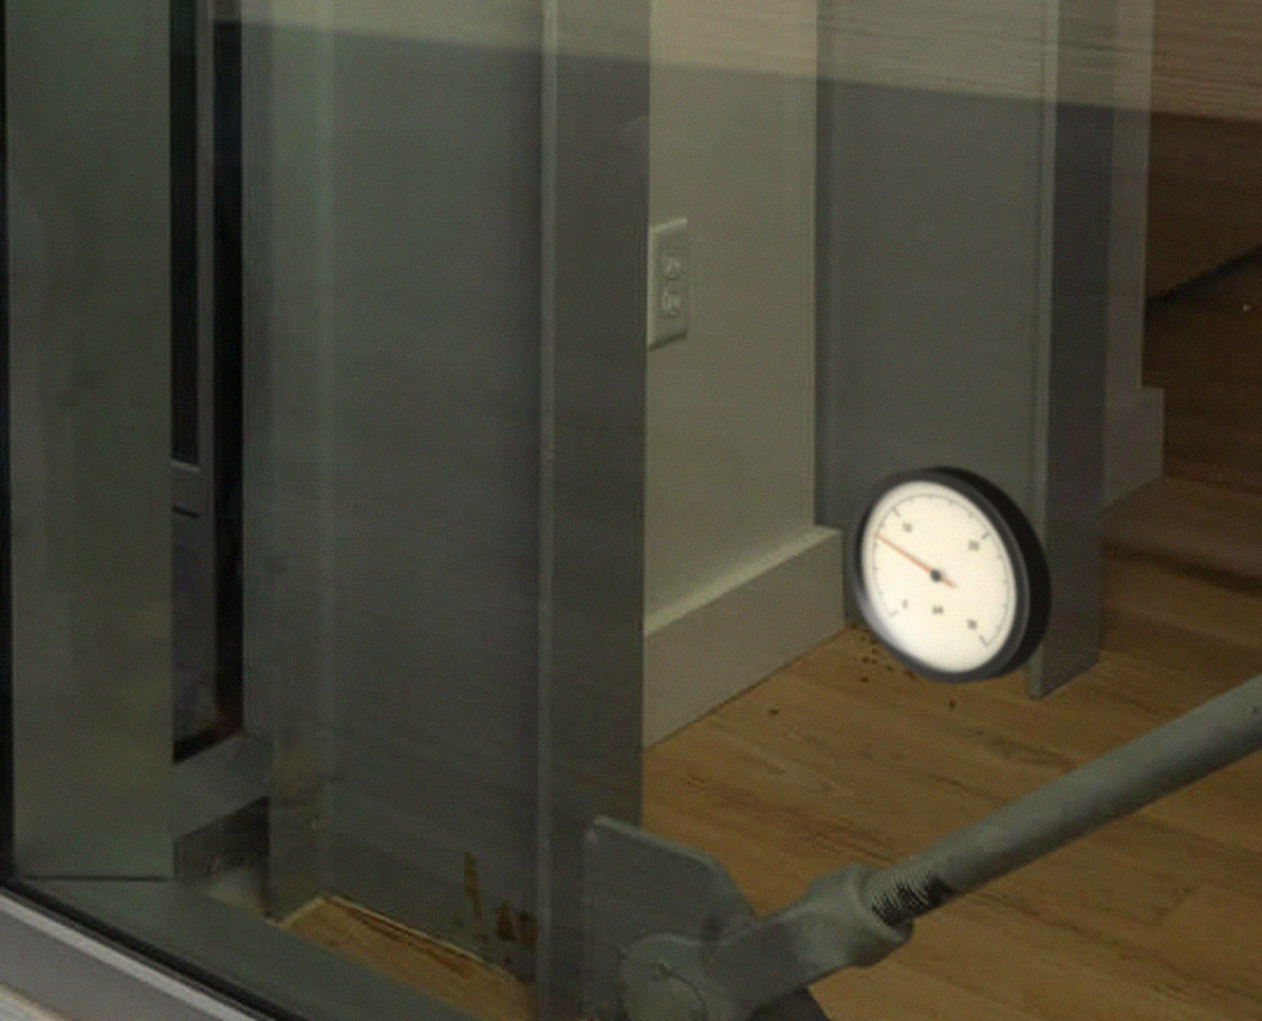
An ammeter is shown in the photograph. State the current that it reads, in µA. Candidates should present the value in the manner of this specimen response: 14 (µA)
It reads 7 (µA)
